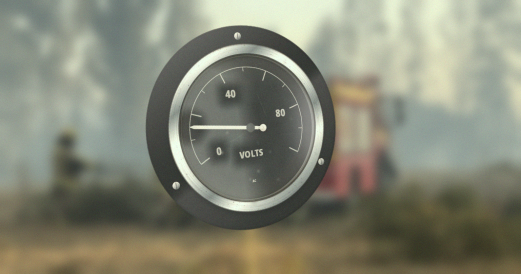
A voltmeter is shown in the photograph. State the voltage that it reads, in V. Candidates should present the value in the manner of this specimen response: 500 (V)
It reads 15 (V)
